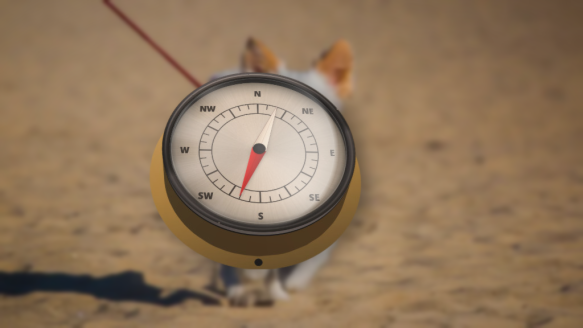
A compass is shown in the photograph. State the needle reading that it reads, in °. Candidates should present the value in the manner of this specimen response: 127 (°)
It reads 200 (°)
